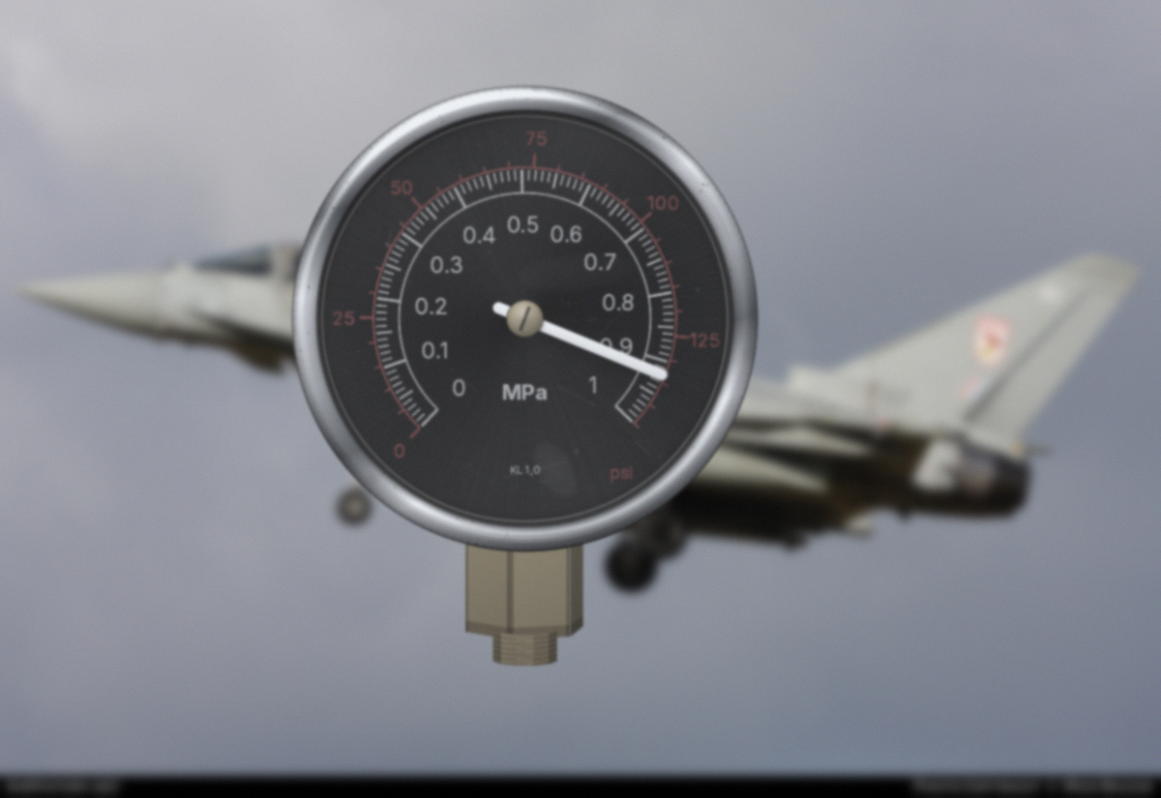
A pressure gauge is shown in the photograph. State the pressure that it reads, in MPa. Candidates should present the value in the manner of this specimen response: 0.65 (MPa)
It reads 0.92 (MPa)
